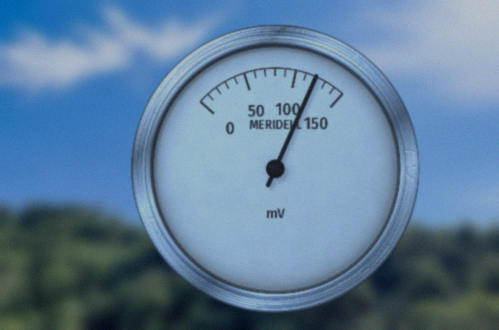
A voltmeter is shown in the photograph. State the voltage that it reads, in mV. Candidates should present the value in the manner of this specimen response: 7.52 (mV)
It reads 120 (mV)
